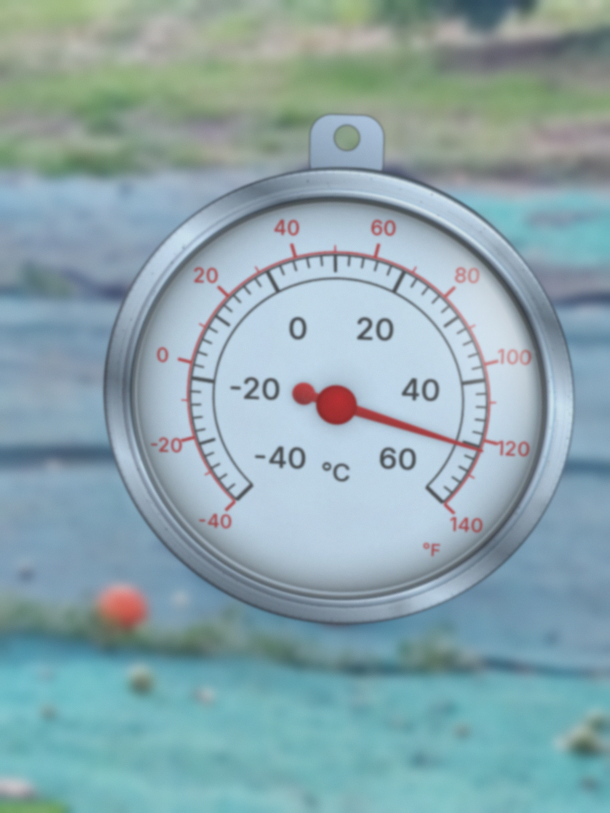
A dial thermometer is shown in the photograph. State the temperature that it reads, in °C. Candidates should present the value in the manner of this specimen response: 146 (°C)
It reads 50 (°C)
